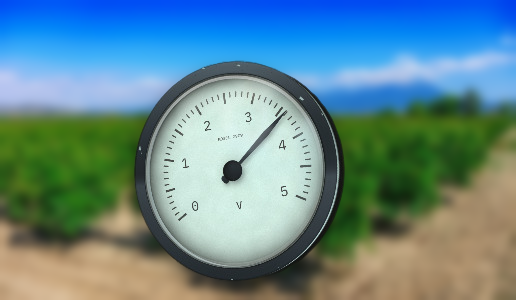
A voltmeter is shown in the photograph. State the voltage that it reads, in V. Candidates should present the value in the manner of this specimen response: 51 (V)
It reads 3.6 (V)
